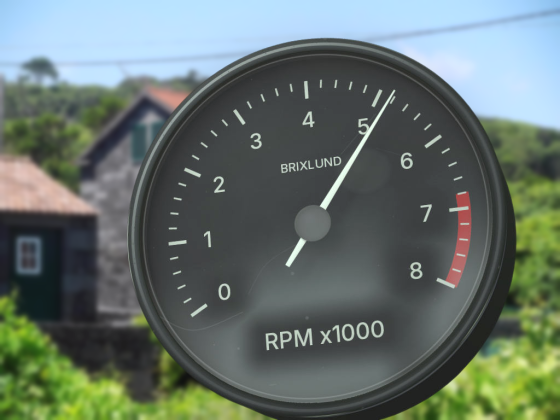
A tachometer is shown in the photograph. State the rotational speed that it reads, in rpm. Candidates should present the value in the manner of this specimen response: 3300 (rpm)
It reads 5200 (rpm)
